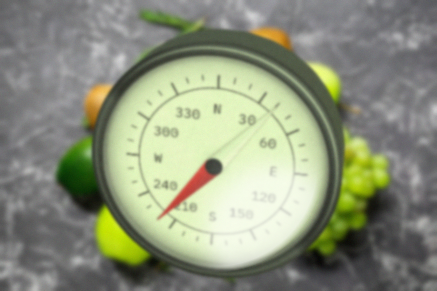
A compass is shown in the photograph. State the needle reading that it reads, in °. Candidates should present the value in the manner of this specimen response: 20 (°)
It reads 220 (°)
